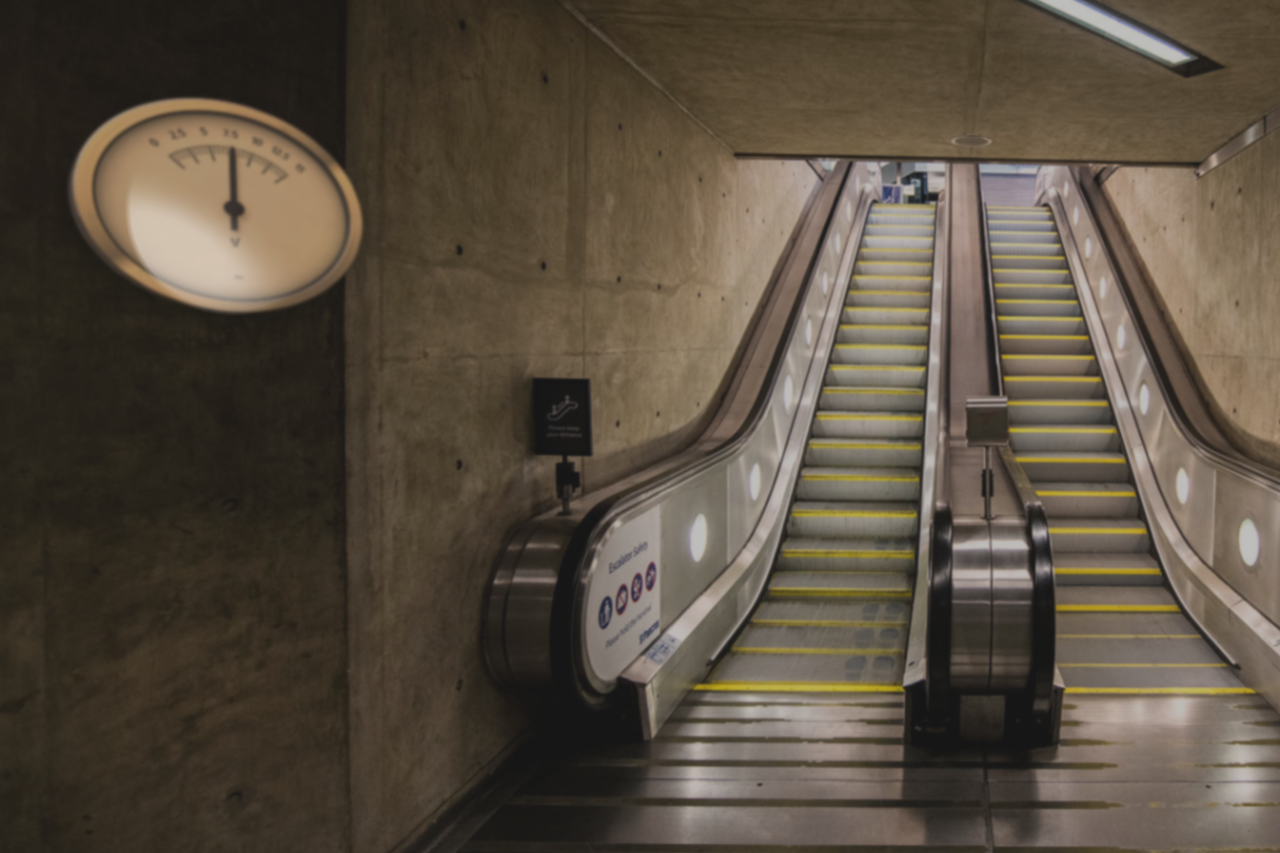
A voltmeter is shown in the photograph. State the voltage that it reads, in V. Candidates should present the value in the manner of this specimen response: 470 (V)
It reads 7.5 (V)
